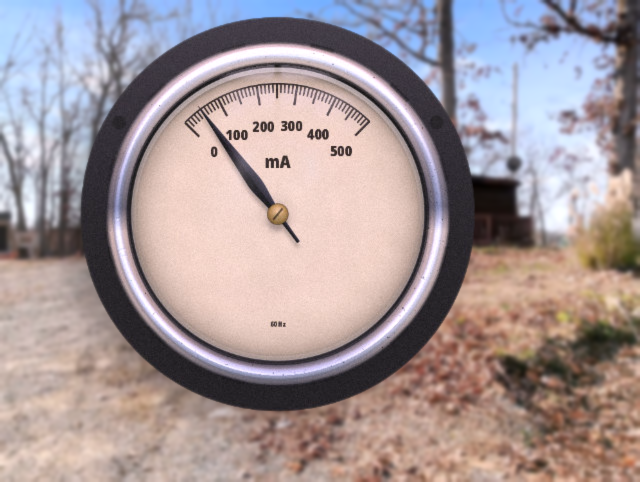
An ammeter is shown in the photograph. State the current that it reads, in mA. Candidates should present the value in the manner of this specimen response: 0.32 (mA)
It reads 50 (mA)
